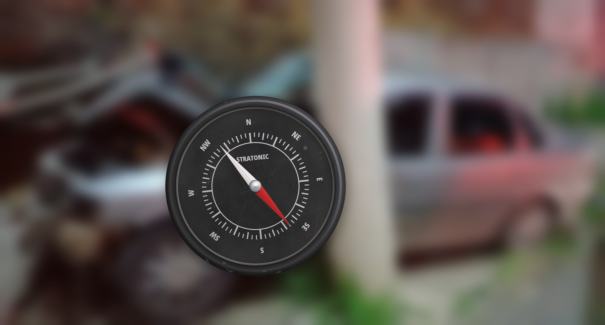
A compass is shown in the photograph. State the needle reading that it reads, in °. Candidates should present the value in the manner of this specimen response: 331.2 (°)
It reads 145 (°)
